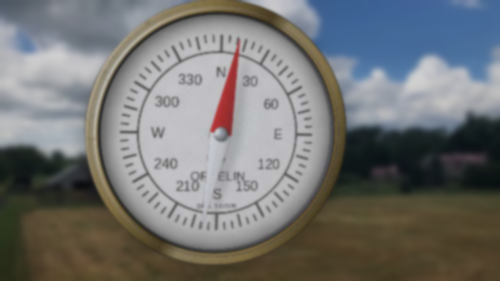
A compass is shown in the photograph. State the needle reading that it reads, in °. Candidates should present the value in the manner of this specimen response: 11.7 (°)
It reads 10 (°)
